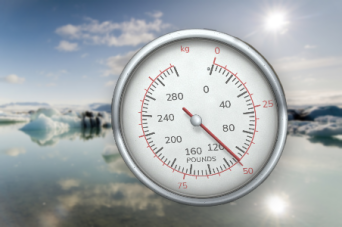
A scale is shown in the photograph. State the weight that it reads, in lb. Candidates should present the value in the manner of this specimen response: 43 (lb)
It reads 108 (lb)
